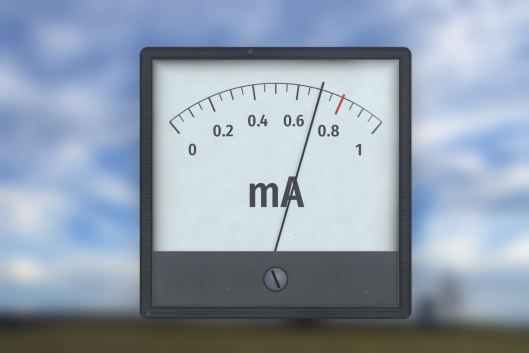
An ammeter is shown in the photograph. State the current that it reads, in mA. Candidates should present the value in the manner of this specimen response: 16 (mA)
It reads 0.7 (mA)
